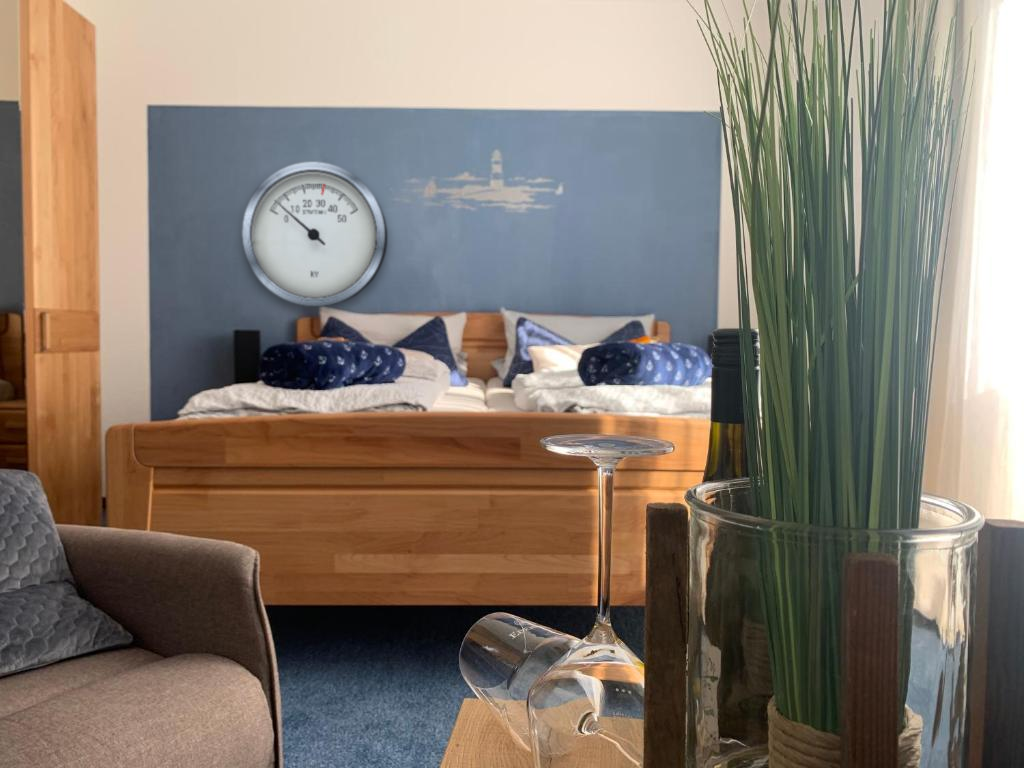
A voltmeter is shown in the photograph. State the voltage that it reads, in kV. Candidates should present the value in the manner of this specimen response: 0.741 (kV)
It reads 5 (kV)
